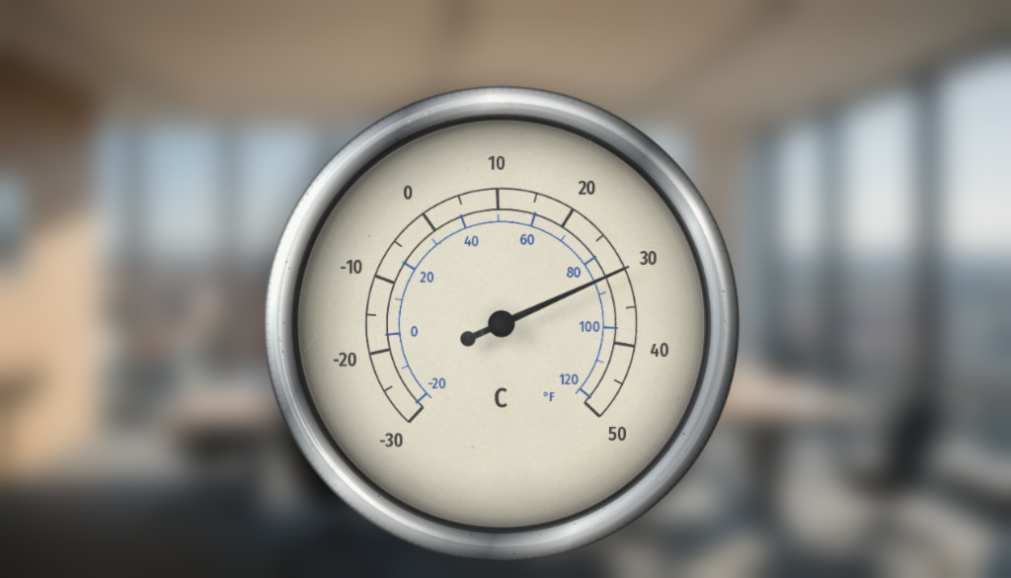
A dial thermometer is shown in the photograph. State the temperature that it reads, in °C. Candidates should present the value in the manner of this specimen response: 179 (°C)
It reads 30 (°C)
